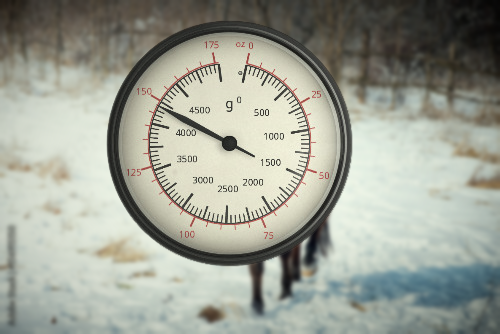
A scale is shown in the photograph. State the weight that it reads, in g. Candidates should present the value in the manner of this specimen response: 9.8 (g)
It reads 4200 (g)
